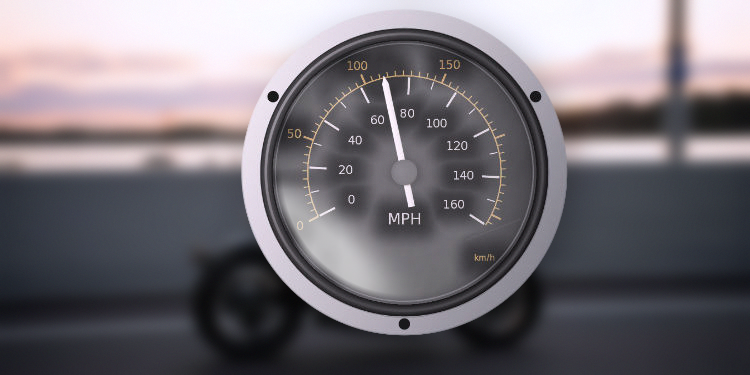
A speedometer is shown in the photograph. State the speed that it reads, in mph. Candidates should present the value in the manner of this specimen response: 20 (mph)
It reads 70 (mph)
